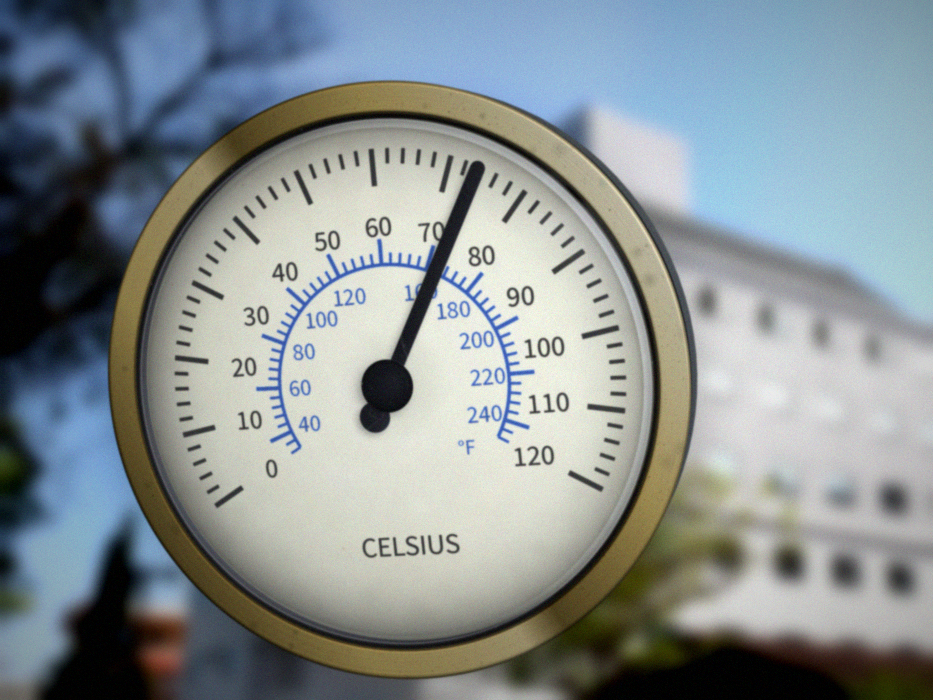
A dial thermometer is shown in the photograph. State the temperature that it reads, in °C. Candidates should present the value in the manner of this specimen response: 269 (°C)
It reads 74 (°C)
